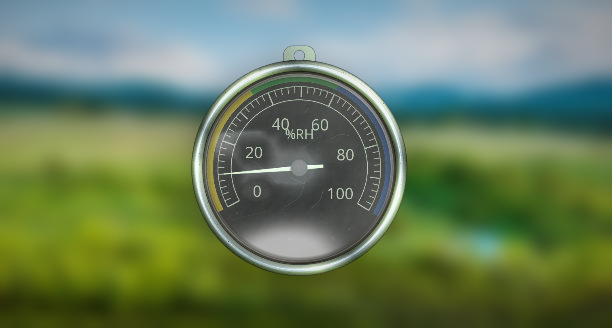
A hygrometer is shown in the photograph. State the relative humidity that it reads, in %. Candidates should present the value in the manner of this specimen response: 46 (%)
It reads 10 (%)
